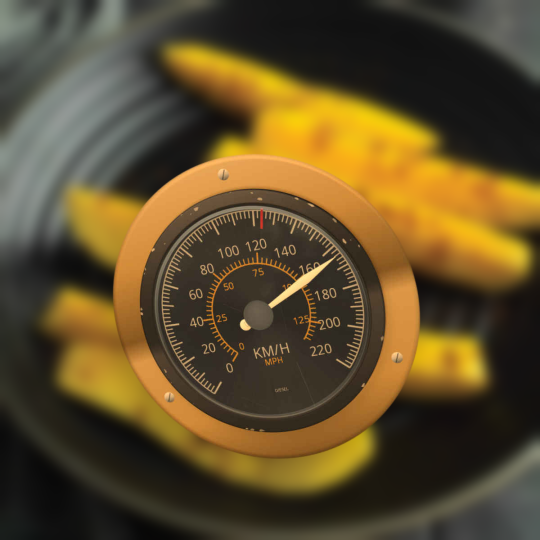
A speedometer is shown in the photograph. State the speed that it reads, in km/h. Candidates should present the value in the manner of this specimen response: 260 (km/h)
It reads 164 (km/h)
